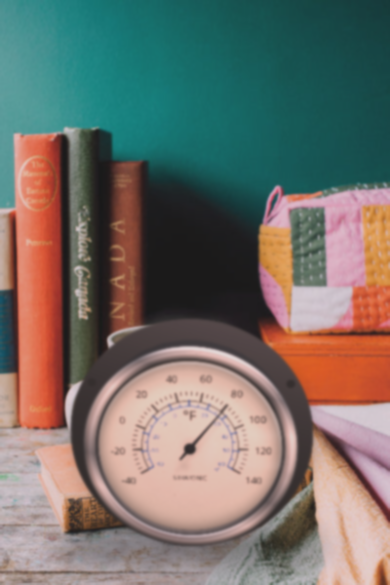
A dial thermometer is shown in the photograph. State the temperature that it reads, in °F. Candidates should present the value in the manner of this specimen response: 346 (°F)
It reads 80 (°F)
